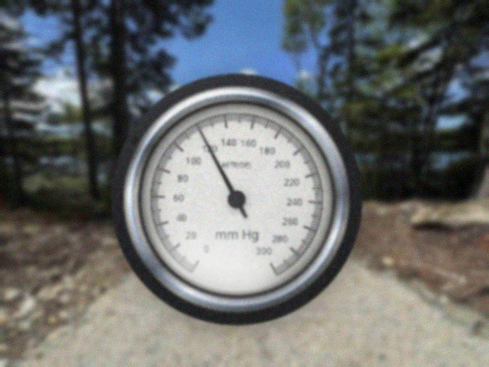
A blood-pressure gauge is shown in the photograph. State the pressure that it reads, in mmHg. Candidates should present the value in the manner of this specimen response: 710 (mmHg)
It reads 120 (mmHg)
